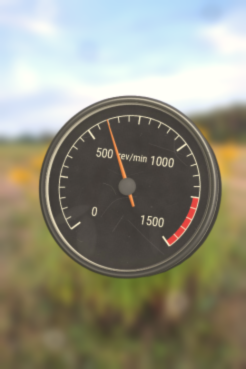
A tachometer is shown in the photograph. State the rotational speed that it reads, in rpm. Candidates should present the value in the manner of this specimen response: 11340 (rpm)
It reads 600 (rpm)
